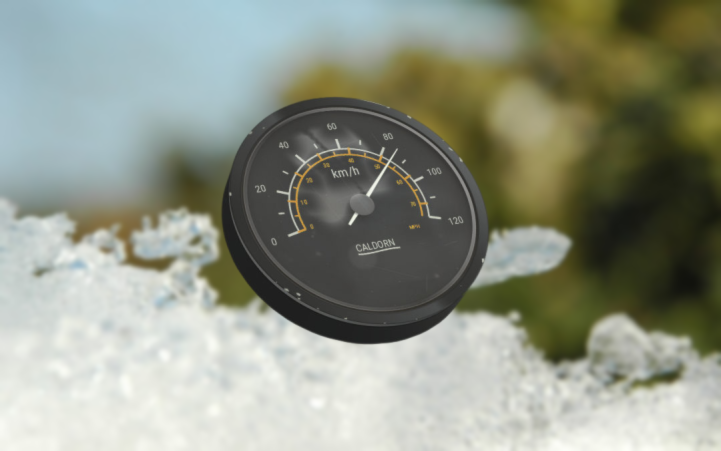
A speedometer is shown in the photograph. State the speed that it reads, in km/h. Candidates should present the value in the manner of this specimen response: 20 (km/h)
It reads 85 (km/h)
